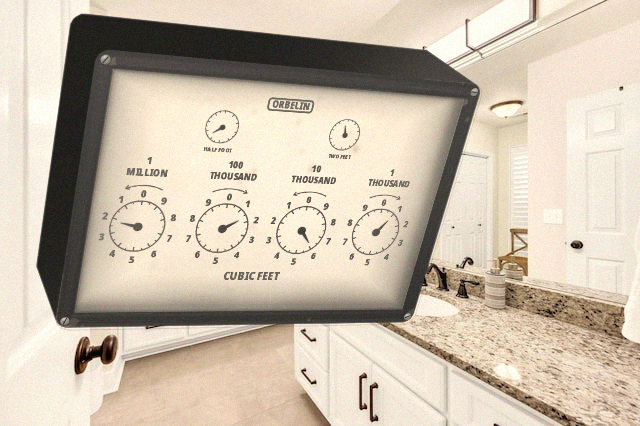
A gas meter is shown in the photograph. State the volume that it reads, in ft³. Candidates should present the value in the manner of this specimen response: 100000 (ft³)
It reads 216100 (ft³)
